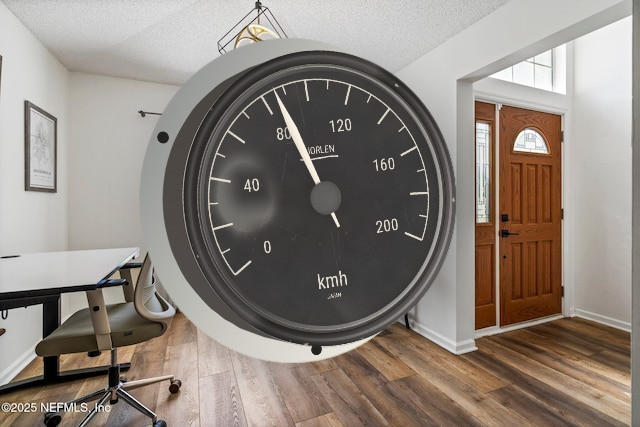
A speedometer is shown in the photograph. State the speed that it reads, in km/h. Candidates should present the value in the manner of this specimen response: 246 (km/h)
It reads 85 (km/h)
